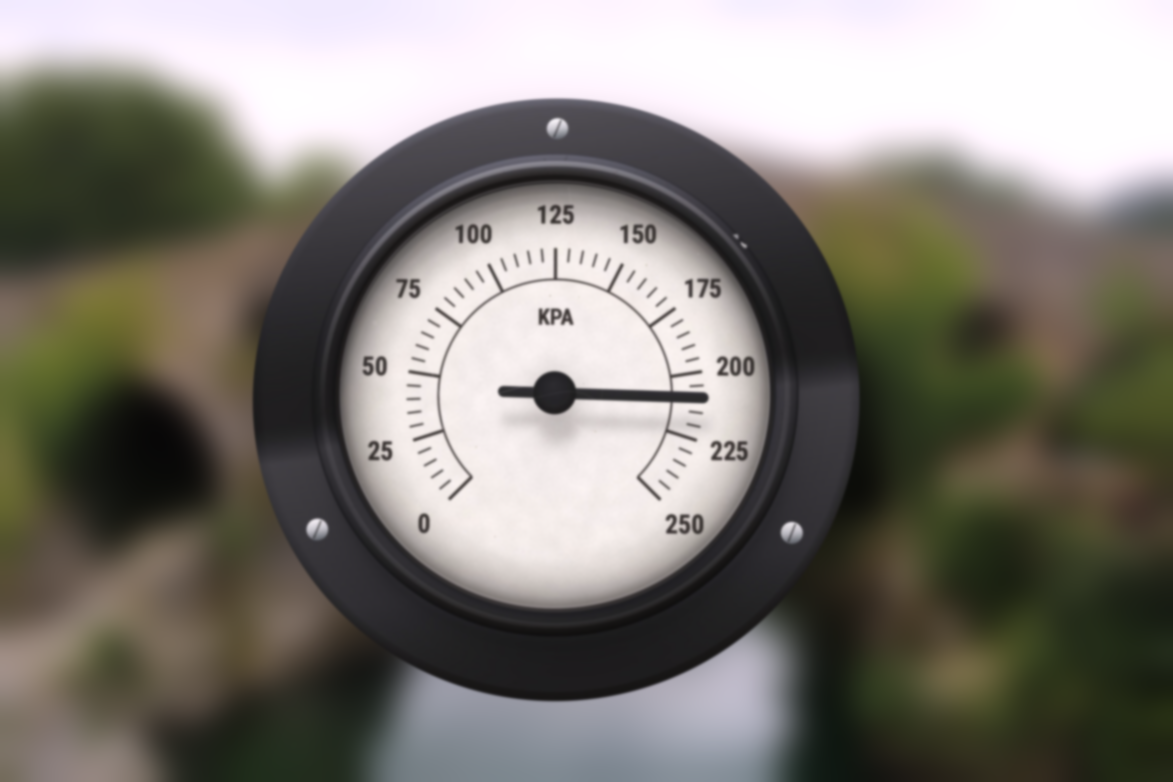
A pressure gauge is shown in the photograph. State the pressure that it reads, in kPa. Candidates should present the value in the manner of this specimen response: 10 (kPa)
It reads 210 (kPa)
